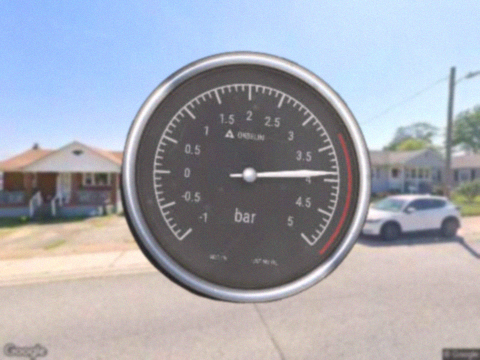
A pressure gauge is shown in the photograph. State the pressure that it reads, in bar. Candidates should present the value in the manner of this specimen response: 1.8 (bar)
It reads 3.9 (bar)
